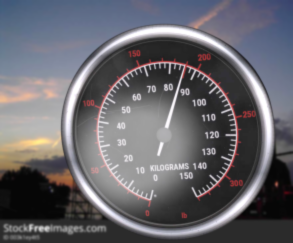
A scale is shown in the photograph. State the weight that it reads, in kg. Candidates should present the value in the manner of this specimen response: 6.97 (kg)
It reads 86 (kg)
